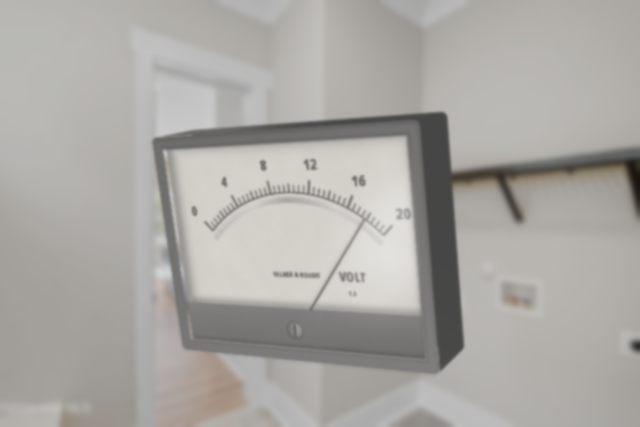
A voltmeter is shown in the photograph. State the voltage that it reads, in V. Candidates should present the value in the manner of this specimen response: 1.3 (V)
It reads 18 (V)
